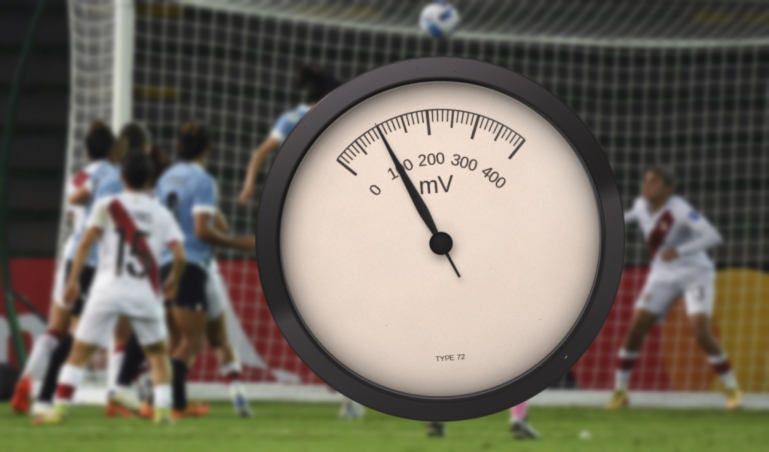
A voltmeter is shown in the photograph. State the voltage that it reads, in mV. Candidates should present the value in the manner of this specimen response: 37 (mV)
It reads 100 (mV)
